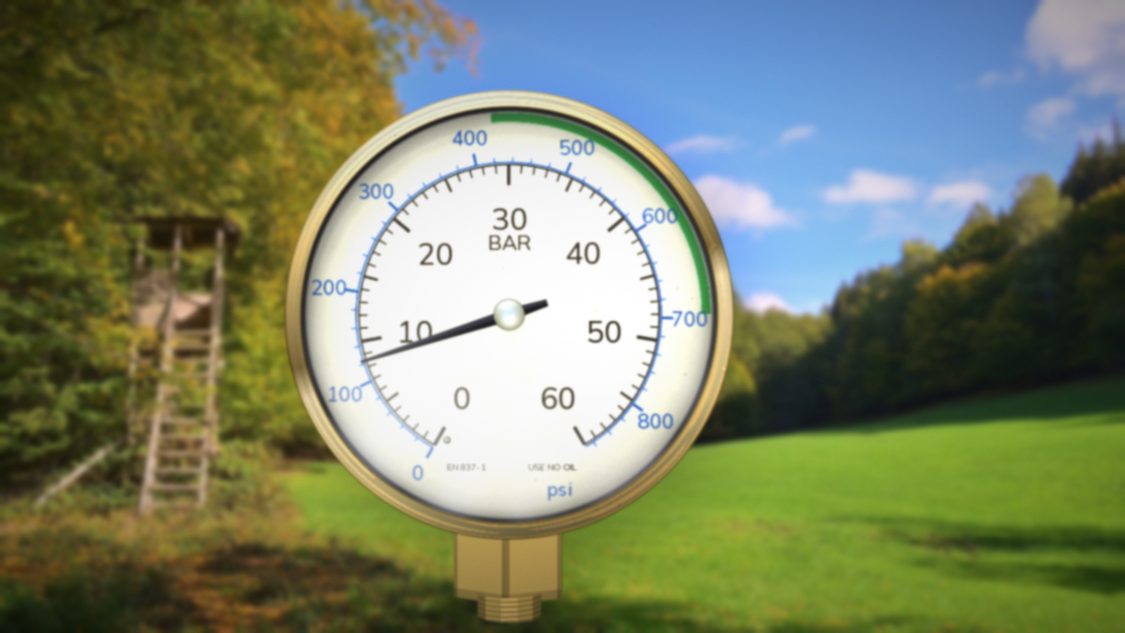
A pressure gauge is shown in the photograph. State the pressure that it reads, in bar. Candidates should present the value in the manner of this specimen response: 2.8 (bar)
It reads 8.5 (bar)
